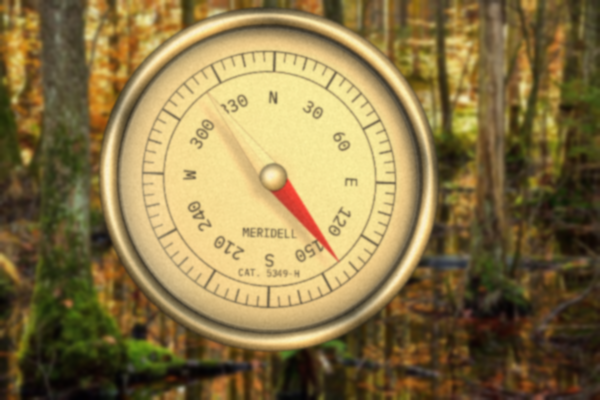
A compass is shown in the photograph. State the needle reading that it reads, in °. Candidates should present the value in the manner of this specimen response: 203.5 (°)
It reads 140 (°)
